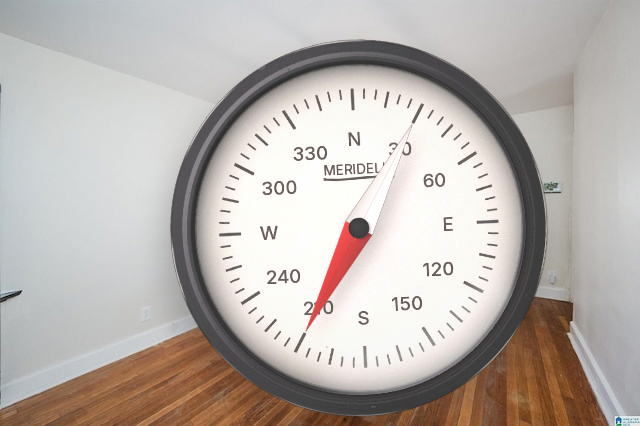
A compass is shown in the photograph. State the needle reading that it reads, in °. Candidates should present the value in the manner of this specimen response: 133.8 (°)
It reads 210 (°)
